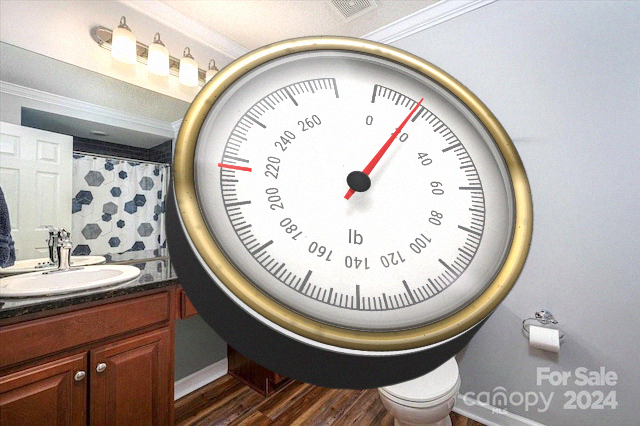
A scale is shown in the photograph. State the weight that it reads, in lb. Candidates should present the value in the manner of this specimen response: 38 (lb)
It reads 18 (lb)
